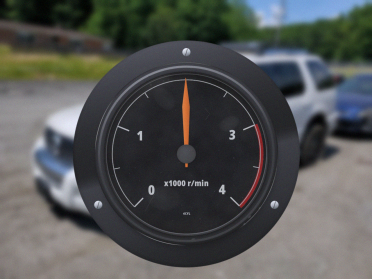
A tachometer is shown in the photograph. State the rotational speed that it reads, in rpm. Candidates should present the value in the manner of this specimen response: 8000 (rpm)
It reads 2000 (rpm)
